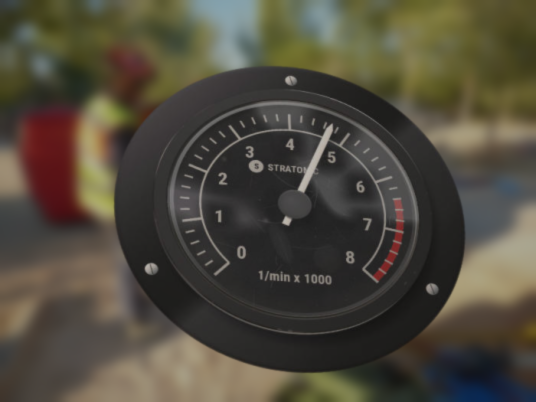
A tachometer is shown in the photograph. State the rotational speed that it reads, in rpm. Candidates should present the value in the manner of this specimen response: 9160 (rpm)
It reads 4700 (rpm)
